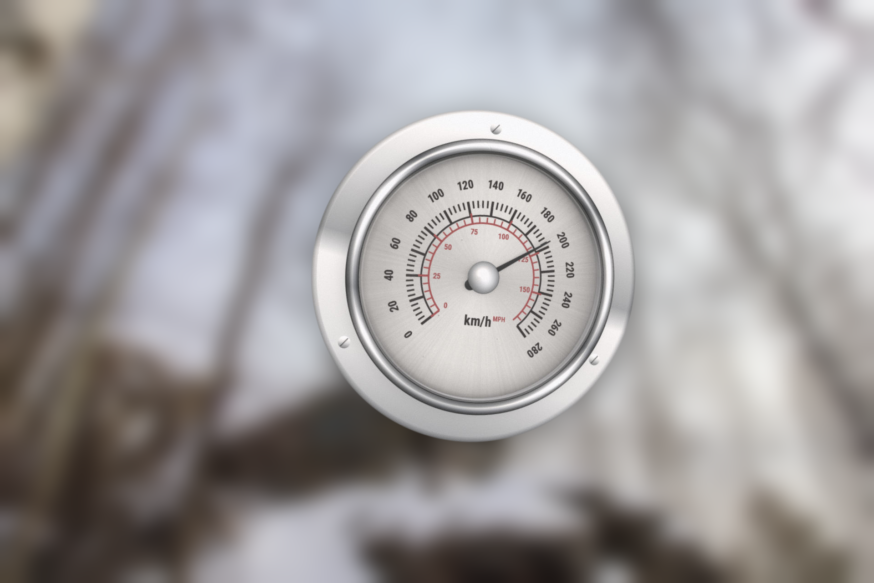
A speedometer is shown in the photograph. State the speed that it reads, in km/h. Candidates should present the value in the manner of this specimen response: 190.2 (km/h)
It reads 196 (km/h)
